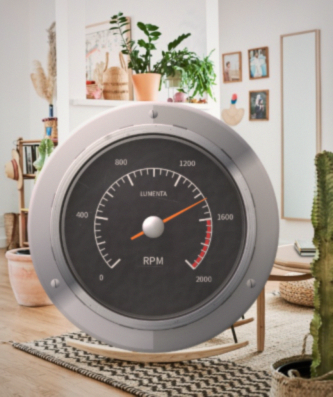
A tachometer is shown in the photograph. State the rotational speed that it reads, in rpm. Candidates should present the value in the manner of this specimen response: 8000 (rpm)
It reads 1450 (rpm)
